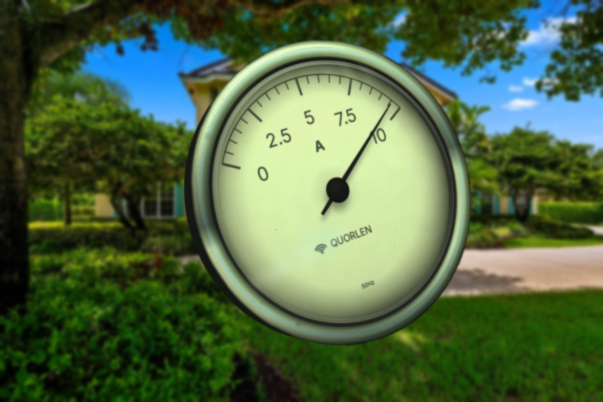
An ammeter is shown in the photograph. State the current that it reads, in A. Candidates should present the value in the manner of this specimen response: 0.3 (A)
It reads 9.5 (A)
